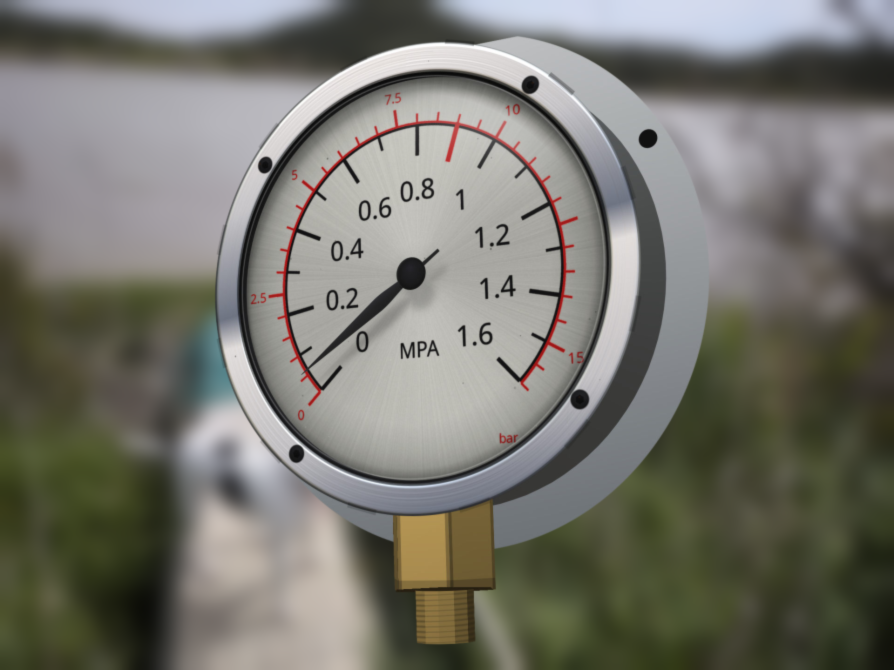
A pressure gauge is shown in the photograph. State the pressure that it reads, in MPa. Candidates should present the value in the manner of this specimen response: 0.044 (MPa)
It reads 0.05 (MPa)
